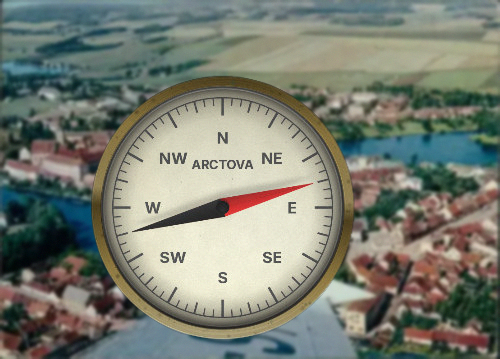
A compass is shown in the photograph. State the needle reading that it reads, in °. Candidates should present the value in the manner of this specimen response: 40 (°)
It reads 75 (°)
